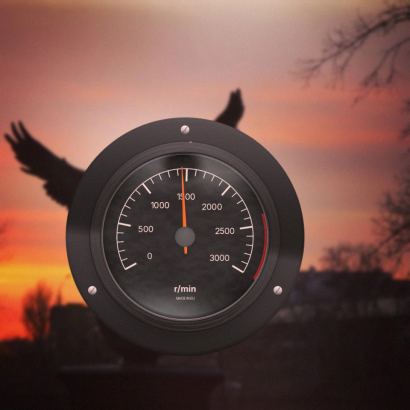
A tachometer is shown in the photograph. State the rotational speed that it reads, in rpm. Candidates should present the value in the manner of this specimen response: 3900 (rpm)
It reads 1450 (rpm)
